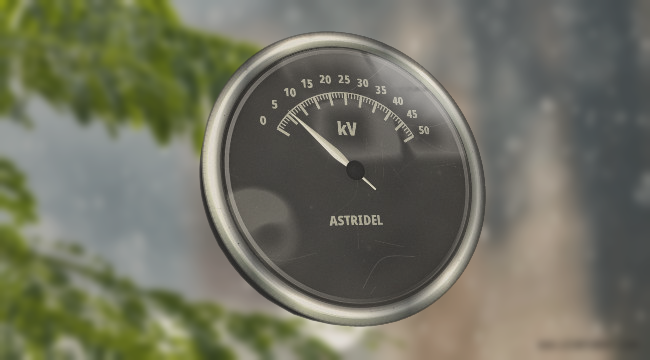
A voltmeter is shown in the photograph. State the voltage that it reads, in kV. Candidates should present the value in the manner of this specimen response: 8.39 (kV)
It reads 5 (kV)
